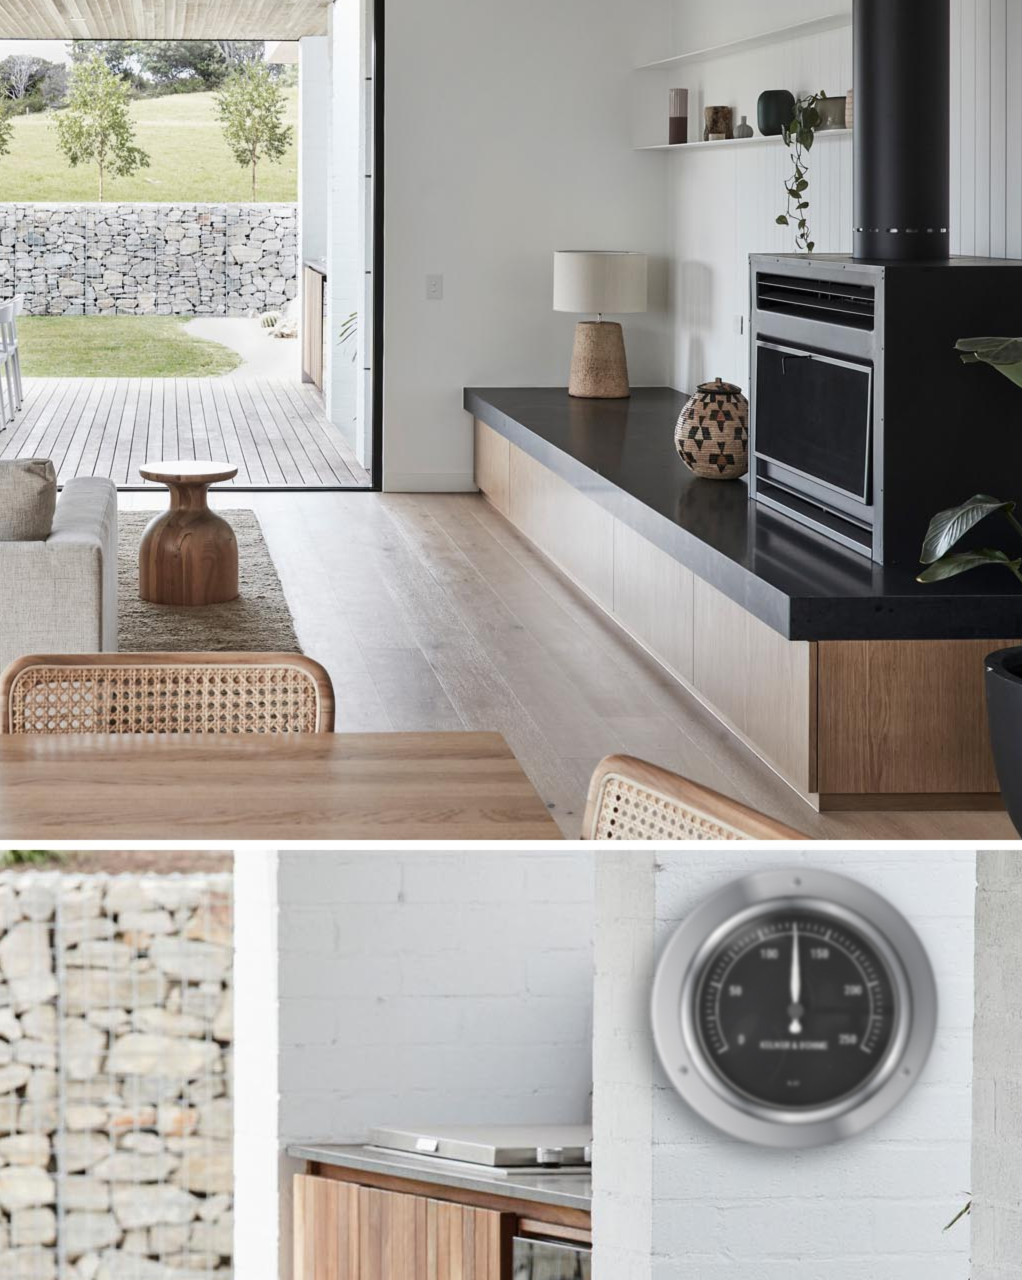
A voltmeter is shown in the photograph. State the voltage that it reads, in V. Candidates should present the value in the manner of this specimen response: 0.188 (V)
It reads 125 (V)
